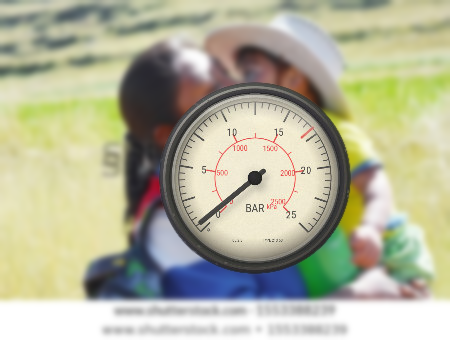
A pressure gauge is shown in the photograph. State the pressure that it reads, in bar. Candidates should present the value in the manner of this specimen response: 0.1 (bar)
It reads 0.5 (bar)
